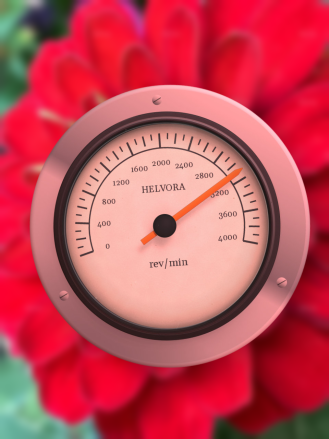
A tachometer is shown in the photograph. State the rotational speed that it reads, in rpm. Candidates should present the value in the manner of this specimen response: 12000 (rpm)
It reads 3100 (rpm)
